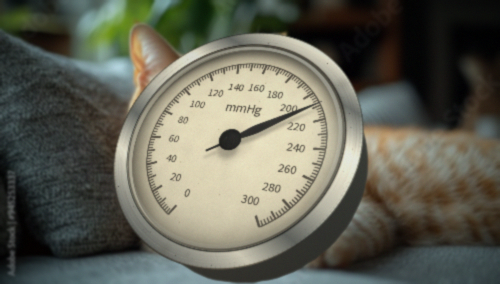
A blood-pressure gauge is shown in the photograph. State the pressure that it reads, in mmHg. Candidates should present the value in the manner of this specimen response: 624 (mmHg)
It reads 210 (mmHg)
